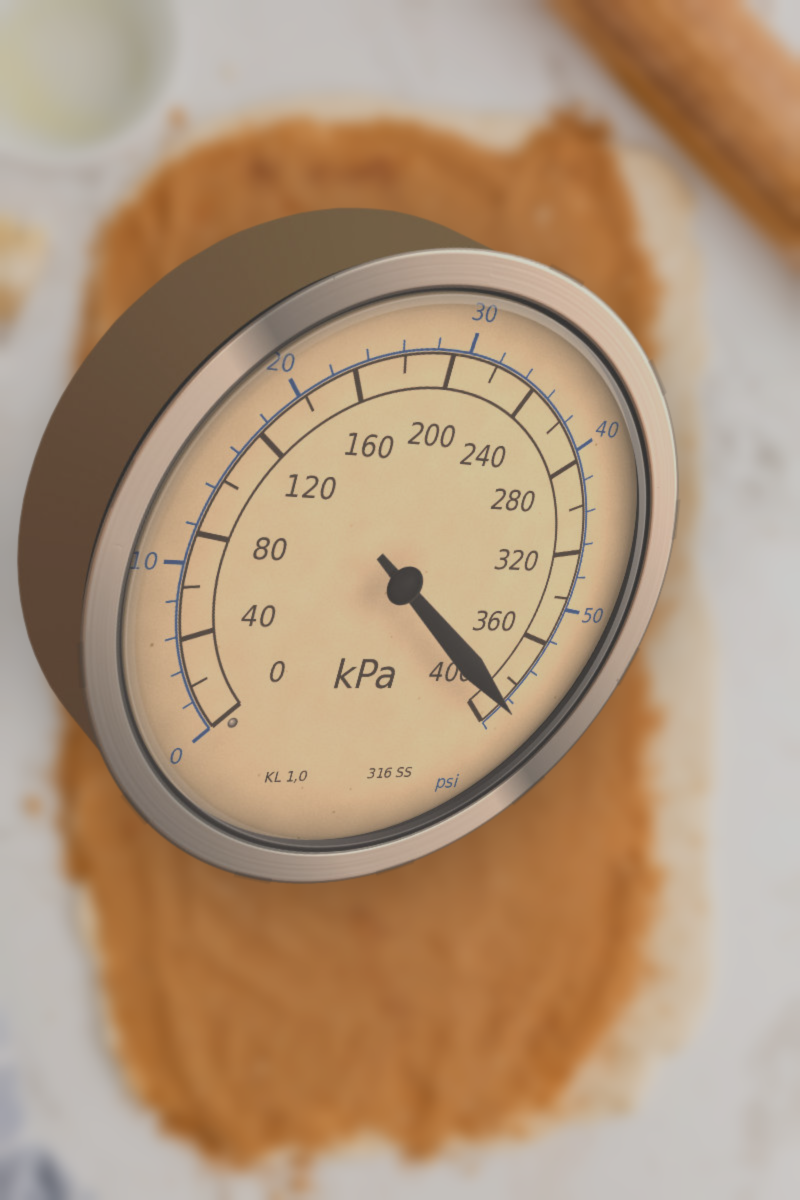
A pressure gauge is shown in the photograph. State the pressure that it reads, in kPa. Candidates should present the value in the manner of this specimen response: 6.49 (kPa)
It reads 390 (kPa)
